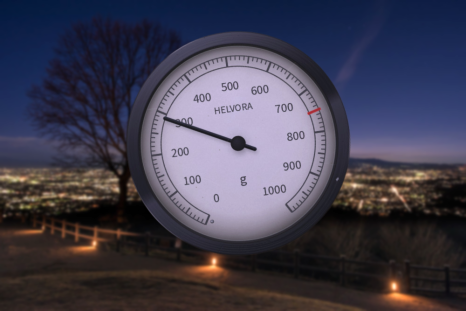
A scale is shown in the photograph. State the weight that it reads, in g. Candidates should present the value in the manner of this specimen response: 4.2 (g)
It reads 290 (g)
